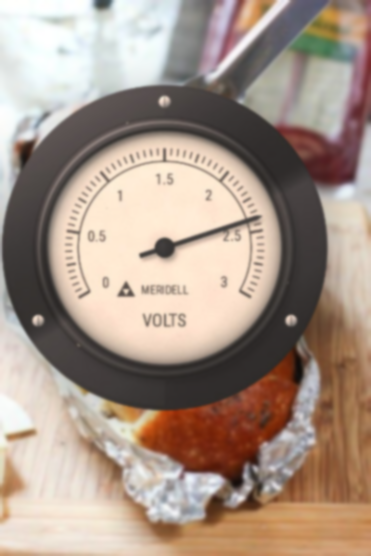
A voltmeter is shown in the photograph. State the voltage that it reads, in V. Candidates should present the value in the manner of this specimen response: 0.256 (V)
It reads 2.4 (V)
